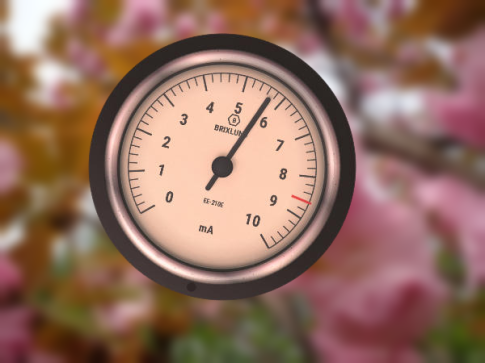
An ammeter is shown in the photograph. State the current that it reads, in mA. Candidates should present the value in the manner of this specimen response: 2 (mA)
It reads 5.7 (mA)
